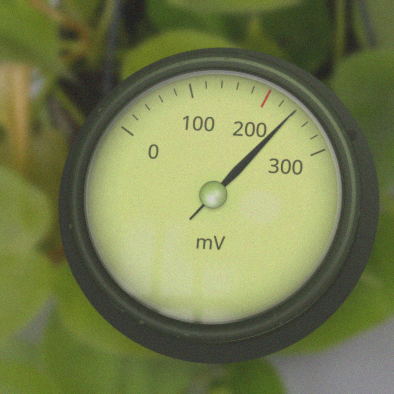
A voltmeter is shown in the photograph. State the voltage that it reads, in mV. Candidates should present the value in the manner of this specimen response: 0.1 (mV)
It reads 240 (mV)
